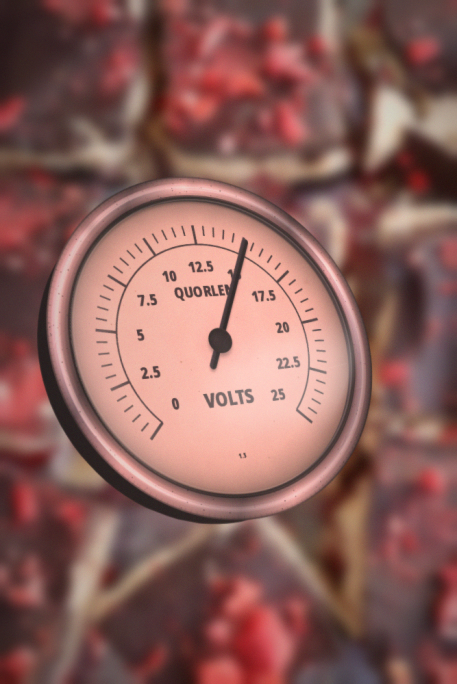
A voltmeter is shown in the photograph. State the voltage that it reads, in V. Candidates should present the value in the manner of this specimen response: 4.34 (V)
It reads 15 (V)
